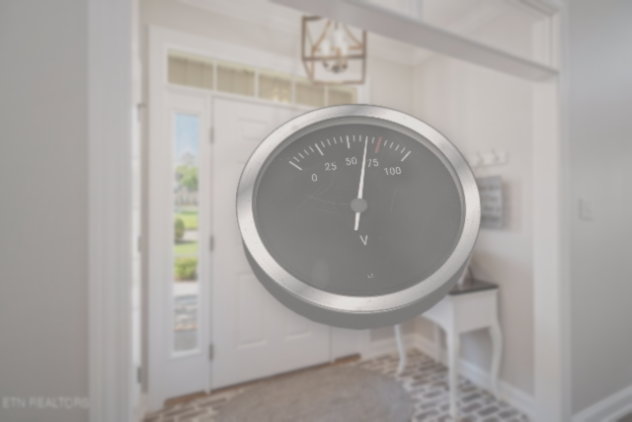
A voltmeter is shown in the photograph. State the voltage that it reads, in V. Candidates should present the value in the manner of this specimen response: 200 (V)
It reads 65 (V)
